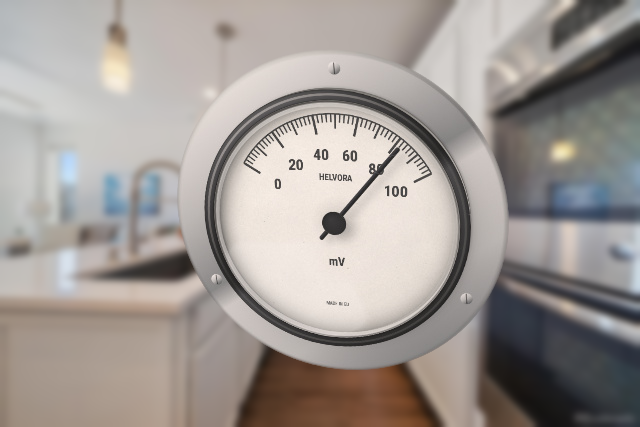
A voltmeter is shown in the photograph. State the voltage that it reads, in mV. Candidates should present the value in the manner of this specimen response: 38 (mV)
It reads 82 (mV)
